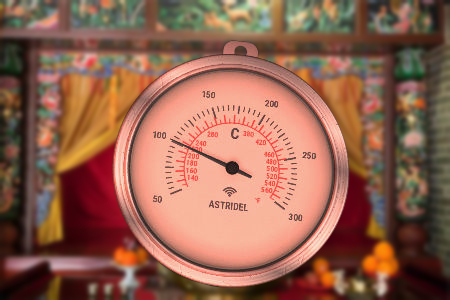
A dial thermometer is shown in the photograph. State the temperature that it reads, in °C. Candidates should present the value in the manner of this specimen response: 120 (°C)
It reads 100 (°C)
